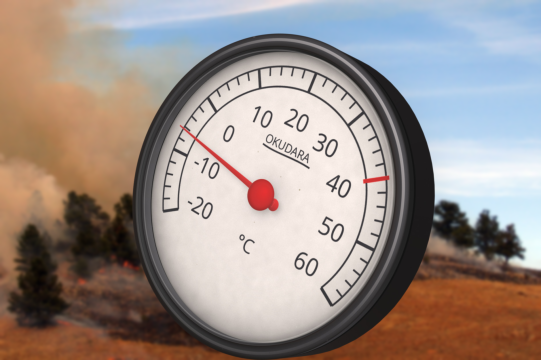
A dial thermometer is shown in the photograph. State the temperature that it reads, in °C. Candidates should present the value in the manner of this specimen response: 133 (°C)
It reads -6 (°C)
